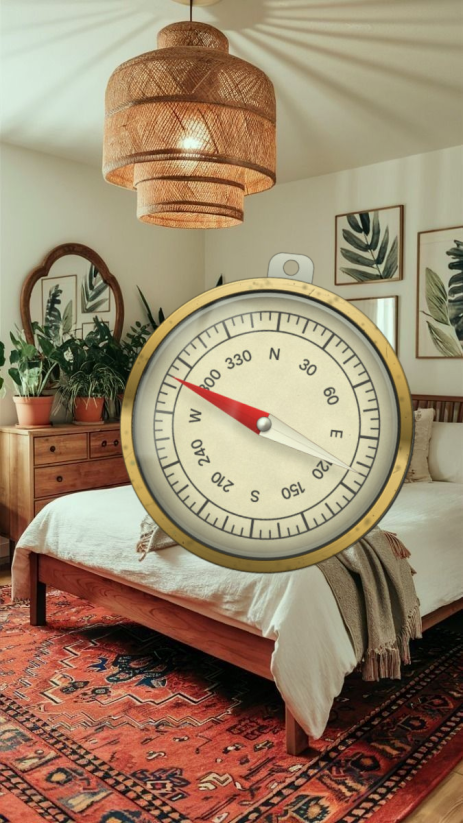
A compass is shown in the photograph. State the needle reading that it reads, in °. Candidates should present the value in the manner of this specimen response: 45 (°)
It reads 290 (°)
